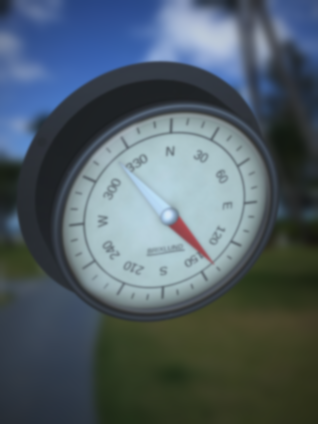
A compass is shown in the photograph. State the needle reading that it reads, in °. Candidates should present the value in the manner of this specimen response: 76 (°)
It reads 140 (°)
